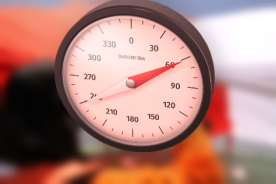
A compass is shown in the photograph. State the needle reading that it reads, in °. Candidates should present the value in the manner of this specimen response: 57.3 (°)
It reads 60 (°)
